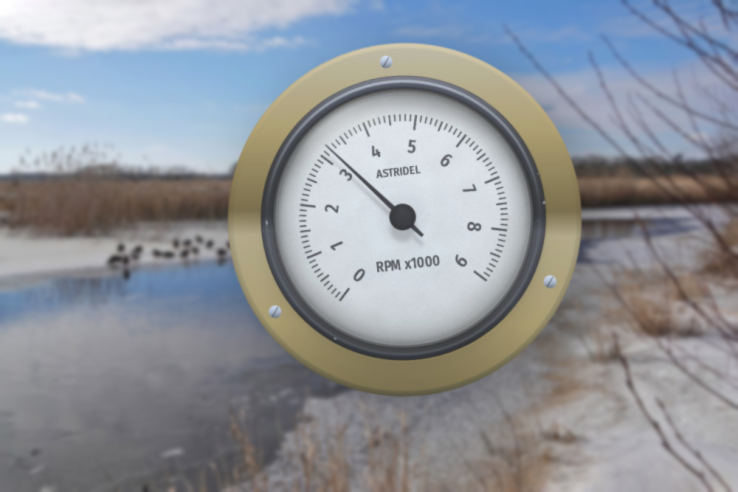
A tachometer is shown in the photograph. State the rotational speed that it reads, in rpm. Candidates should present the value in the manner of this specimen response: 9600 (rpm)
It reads 3200 (rpm)
